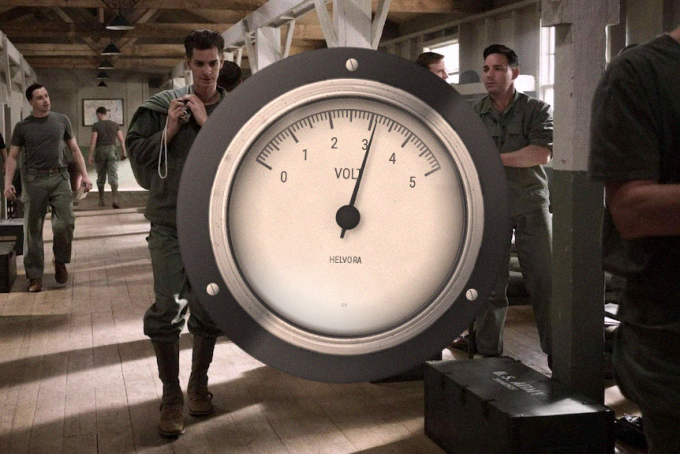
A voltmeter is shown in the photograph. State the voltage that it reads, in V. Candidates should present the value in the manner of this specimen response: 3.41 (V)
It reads 3.1 (V)
